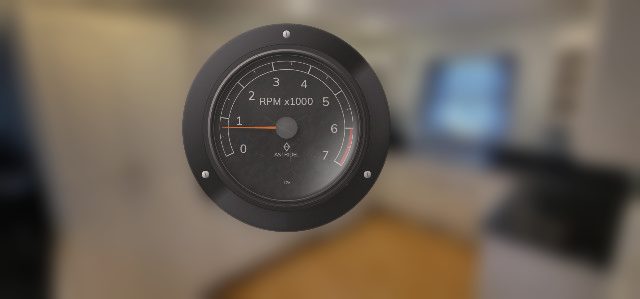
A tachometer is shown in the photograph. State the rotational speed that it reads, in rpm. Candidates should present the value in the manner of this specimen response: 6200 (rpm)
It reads 750 (rpm)
